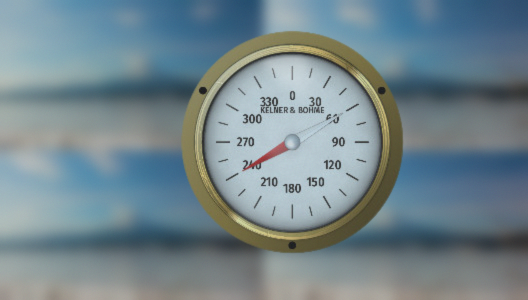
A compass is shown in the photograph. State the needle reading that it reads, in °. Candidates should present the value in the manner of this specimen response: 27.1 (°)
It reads 240 (°)
